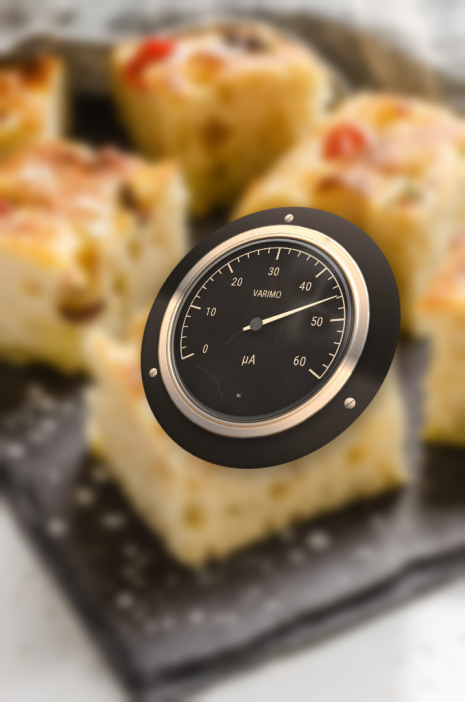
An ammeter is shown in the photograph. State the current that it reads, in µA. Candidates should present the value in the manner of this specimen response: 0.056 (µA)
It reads 46 (µA)
